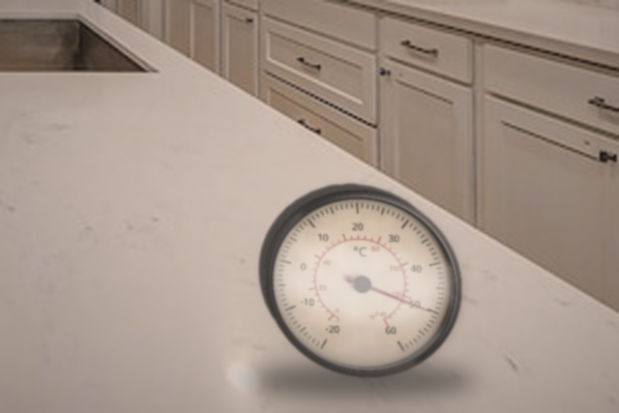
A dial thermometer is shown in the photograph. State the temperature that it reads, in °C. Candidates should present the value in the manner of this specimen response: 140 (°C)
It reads 50 (°C)
